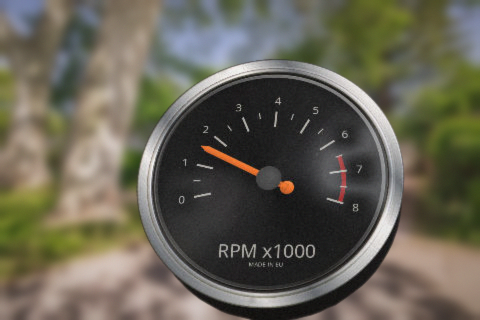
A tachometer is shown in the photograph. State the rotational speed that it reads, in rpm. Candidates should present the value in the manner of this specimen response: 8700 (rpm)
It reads 1500 (rpm)
